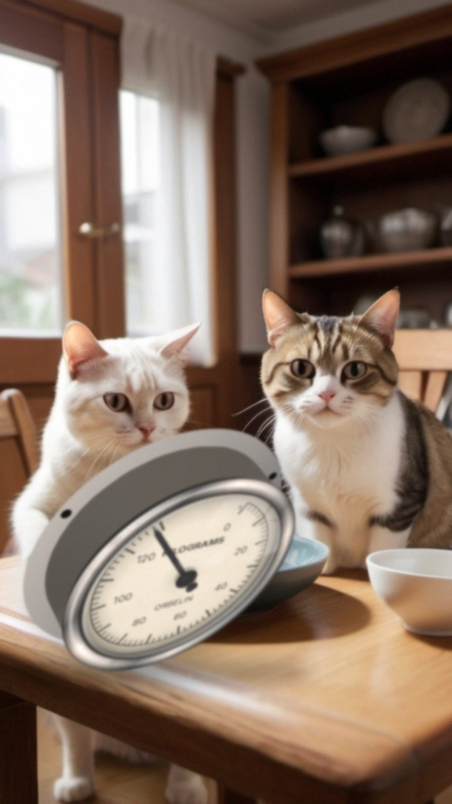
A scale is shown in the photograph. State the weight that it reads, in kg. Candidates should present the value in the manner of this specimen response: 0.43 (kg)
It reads 128 (kg)
